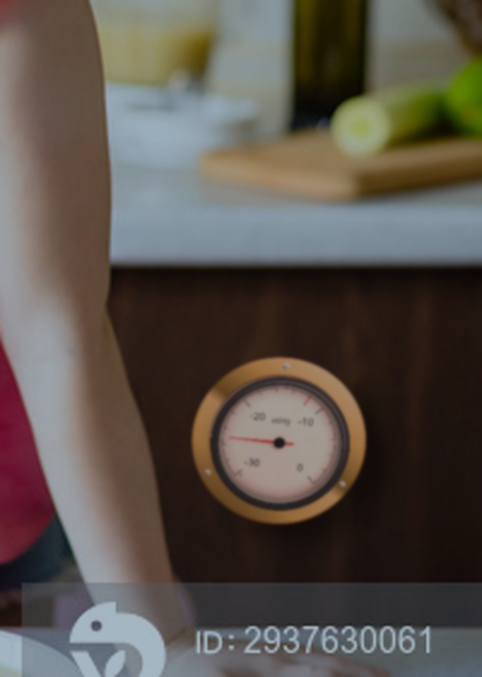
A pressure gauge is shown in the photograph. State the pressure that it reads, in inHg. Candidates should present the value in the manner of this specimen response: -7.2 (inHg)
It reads -25 (inHg)
